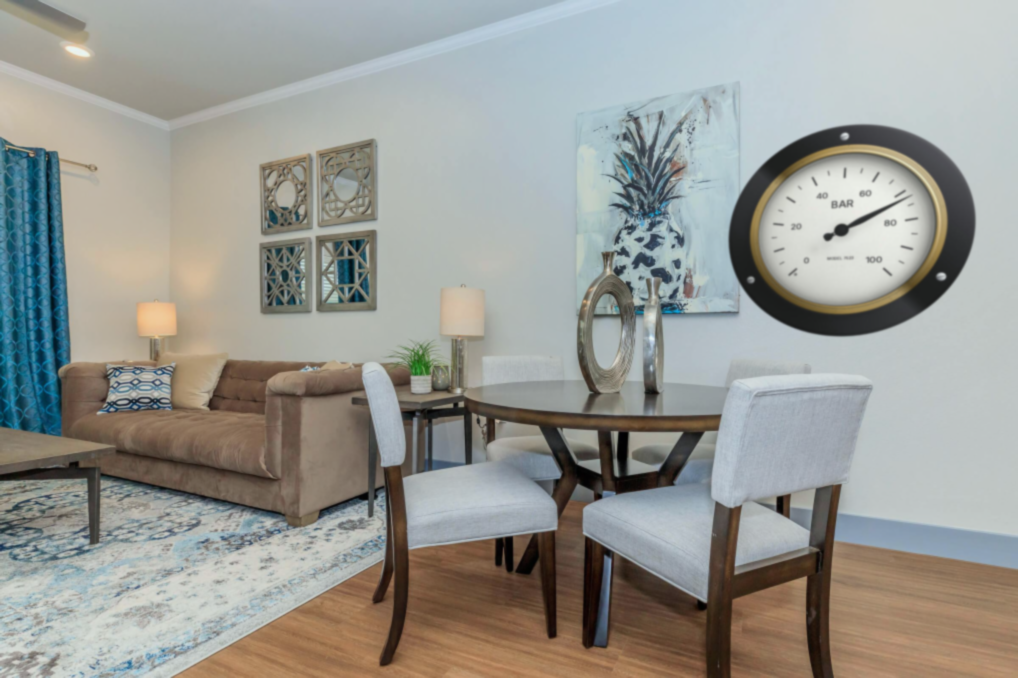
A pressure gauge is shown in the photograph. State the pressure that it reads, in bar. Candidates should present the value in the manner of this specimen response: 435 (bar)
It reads 72.5 (bar)
